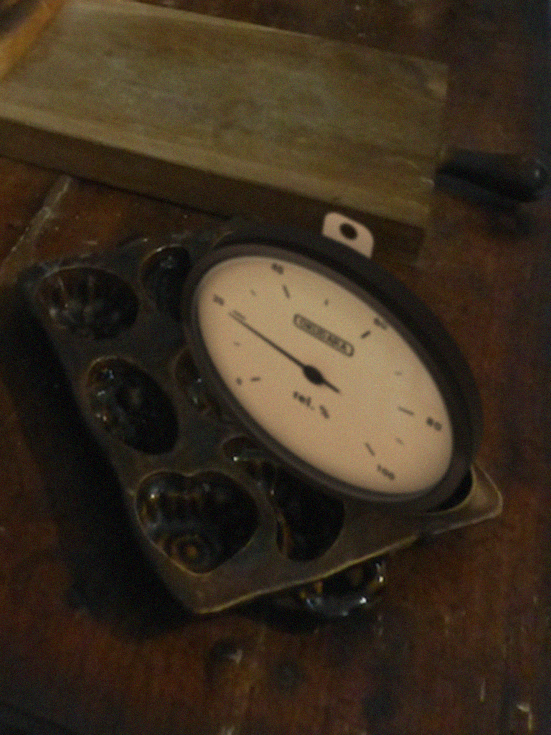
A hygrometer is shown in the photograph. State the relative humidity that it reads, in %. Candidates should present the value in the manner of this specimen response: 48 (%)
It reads 20 (%)
